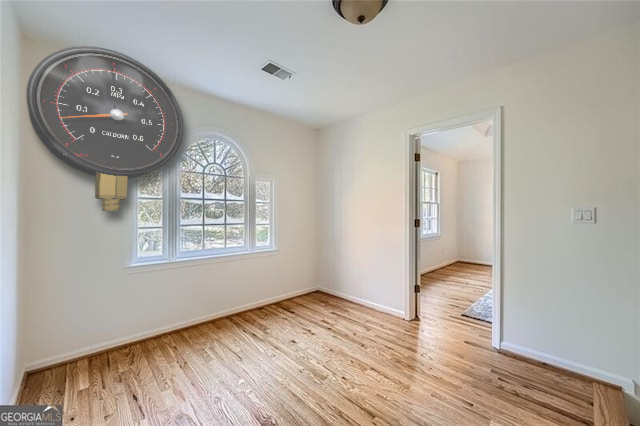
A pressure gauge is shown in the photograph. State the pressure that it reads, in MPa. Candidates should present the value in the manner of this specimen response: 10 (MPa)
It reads 0.06 (MPa)
